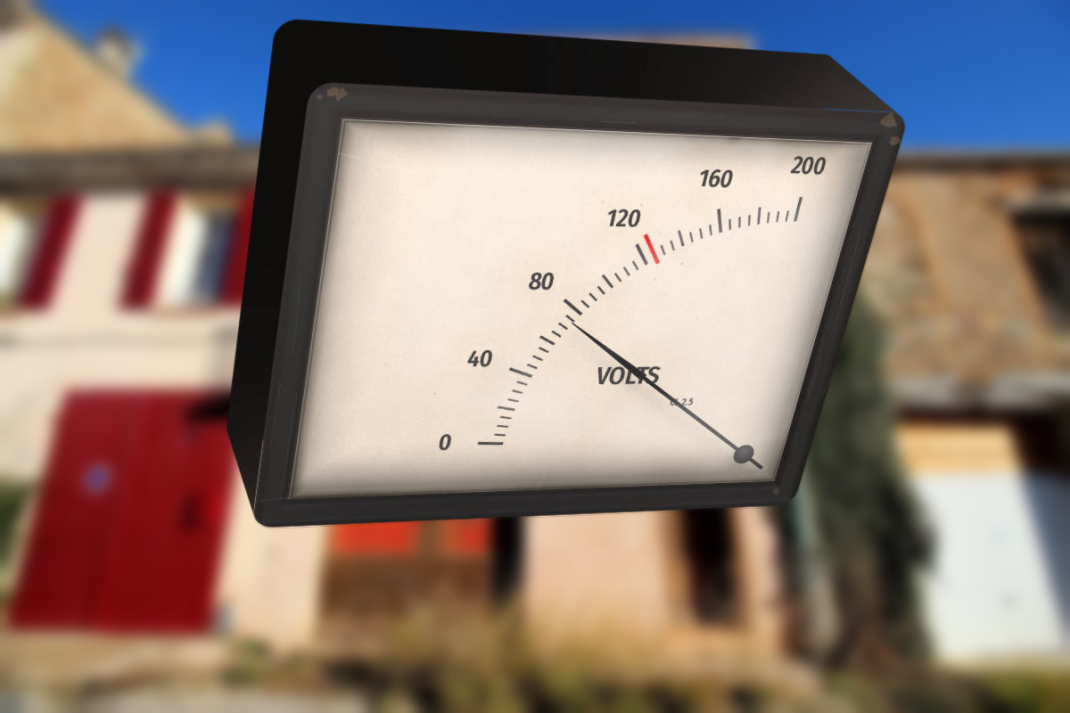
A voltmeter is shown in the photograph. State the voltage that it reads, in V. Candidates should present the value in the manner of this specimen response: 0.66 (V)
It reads 75 (V)
